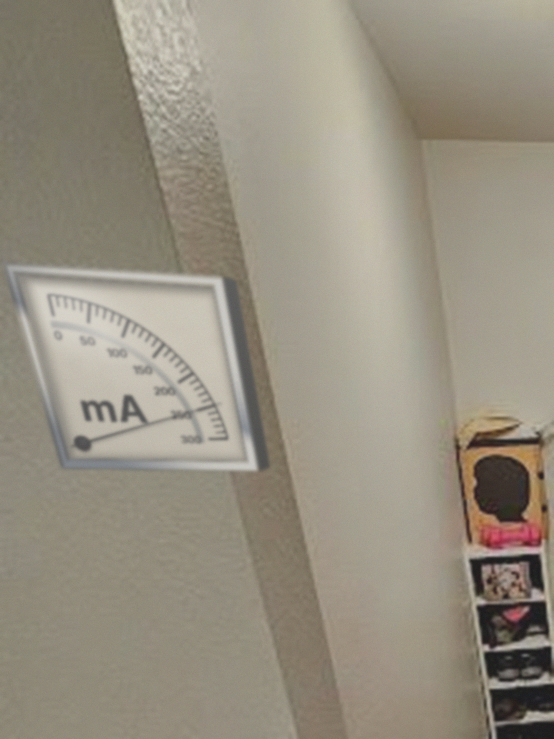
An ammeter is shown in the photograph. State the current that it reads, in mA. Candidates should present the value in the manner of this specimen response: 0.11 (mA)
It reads 250 (mA)
